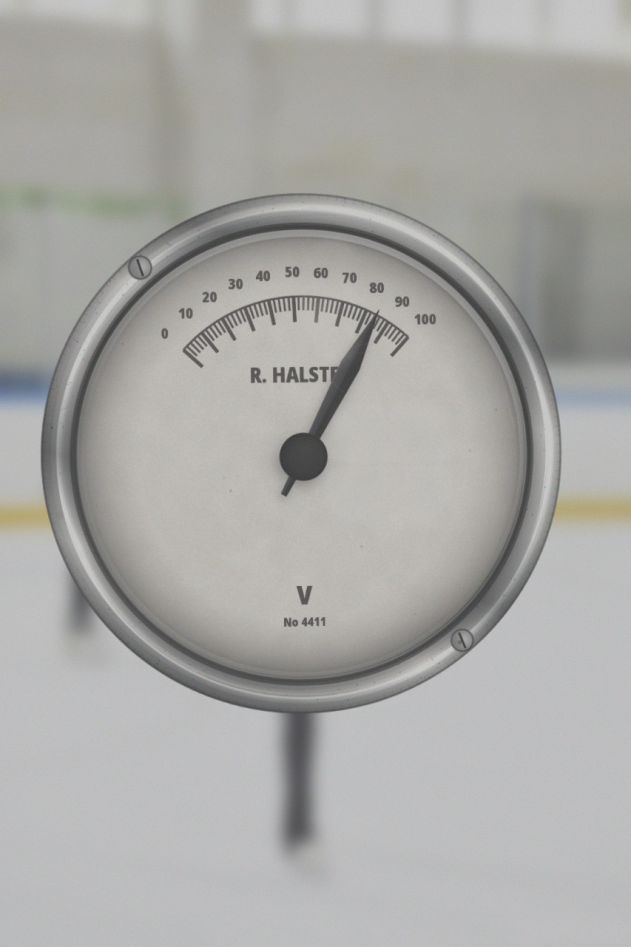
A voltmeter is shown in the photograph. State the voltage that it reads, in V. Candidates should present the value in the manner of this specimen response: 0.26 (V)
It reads 84 (V)
